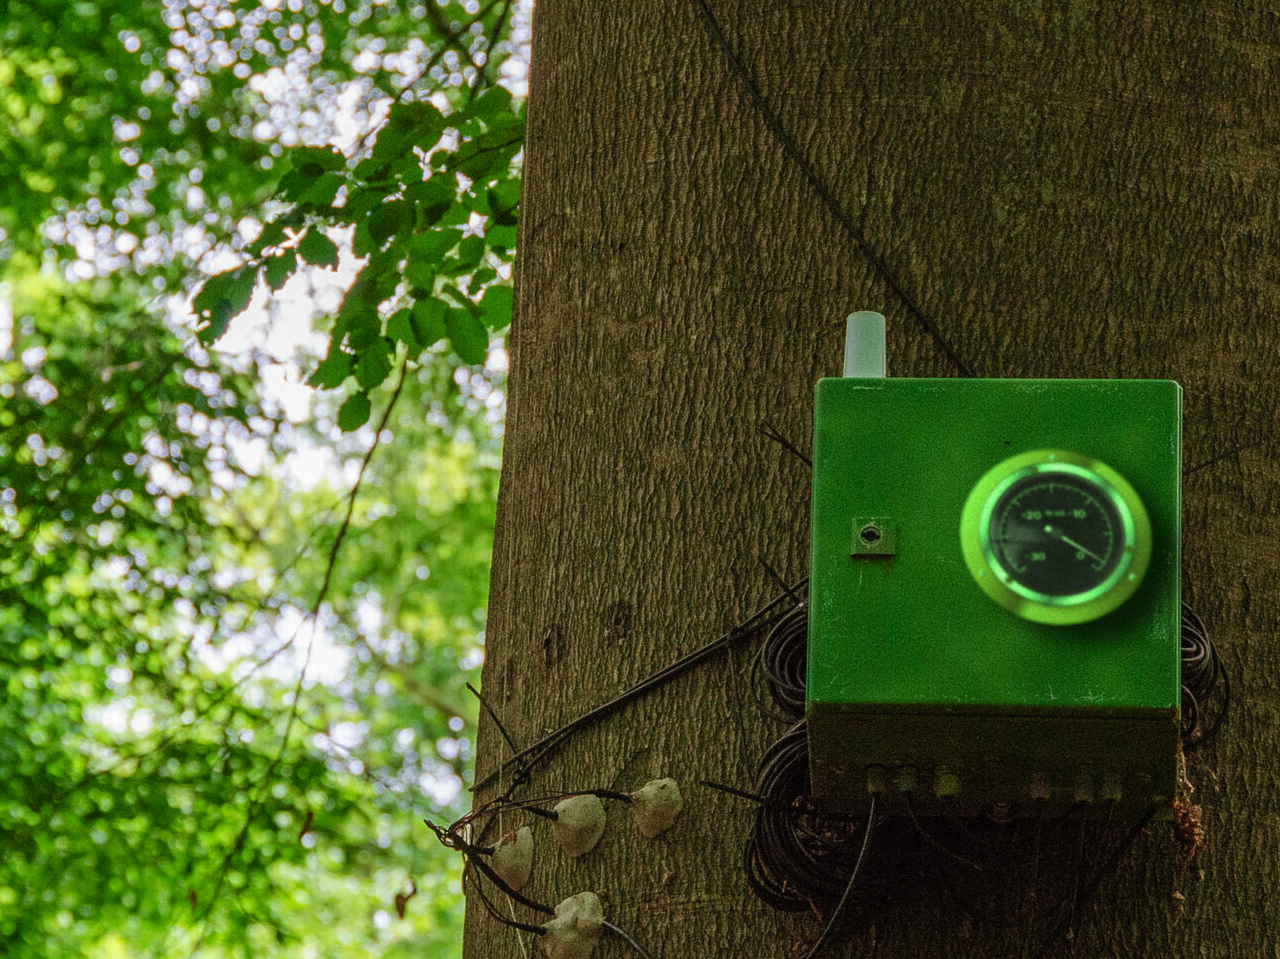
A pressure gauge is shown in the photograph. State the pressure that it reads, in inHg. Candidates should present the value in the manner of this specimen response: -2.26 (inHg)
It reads -1 (inHg)
